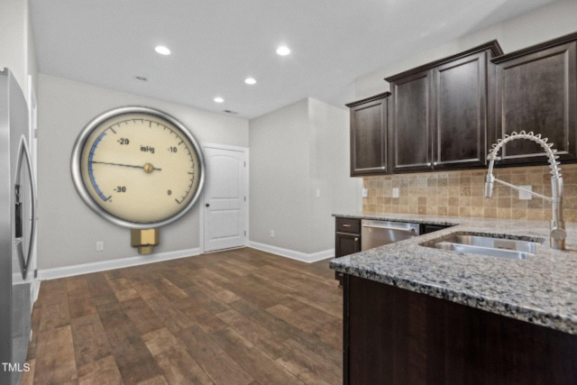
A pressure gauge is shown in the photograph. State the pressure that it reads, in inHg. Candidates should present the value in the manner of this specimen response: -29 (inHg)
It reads -25 (inHg)
